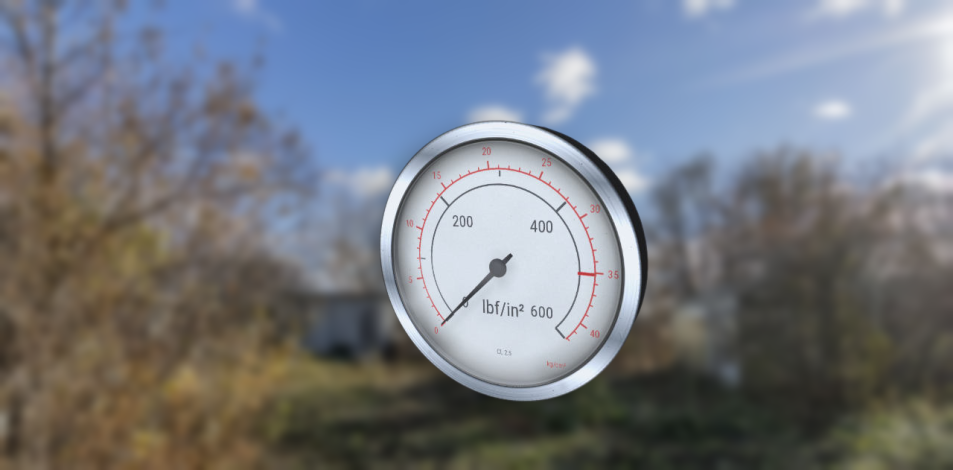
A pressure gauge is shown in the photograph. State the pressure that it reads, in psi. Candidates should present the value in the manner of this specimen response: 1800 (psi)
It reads 0 (psi)
